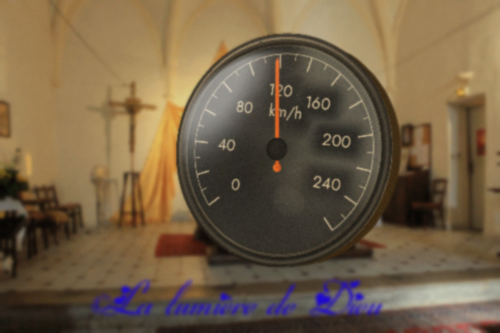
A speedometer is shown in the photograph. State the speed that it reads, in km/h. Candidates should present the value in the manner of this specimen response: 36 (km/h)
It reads 120 (km/h)
